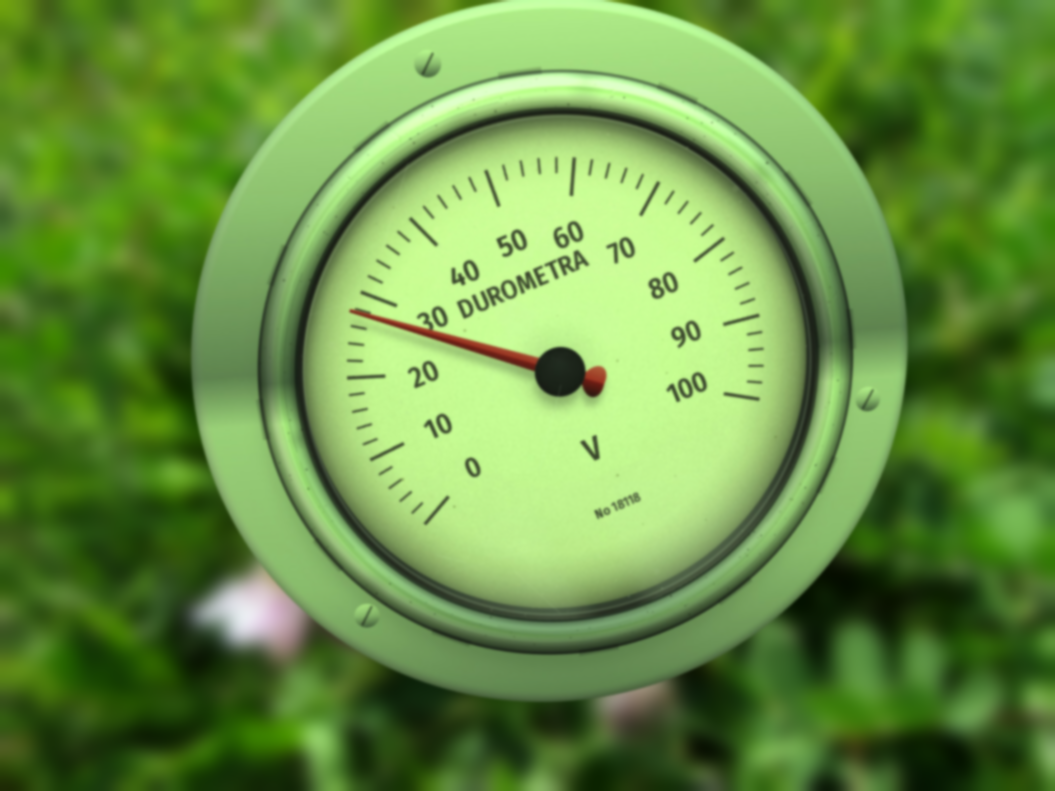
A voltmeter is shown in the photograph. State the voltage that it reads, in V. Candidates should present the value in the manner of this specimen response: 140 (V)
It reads 28 (V)
